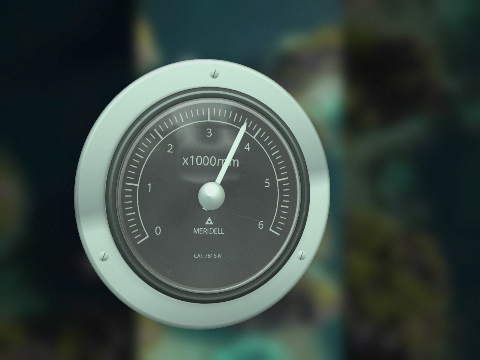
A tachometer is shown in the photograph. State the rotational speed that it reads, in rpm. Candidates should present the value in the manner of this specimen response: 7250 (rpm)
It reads 3700 (rpm)
